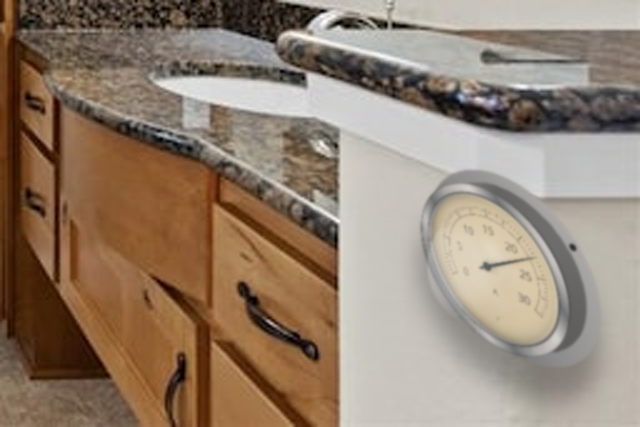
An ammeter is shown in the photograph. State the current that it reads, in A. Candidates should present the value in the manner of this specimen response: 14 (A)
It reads 22.5 (A)
